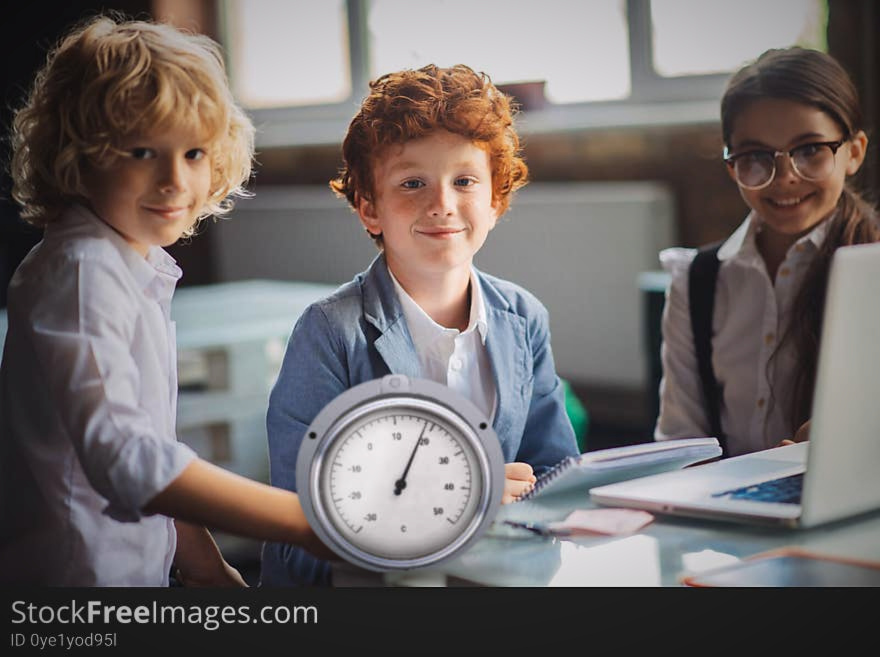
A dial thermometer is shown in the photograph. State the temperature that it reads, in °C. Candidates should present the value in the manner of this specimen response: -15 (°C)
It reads 18 (°C)
